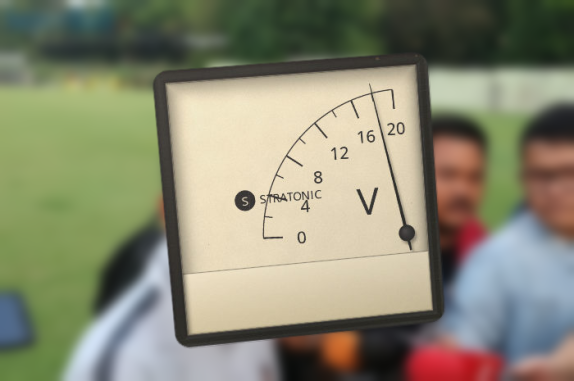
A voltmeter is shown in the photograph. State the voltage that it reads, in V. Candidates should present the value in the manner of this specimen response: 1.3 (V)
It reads 18 (V)
